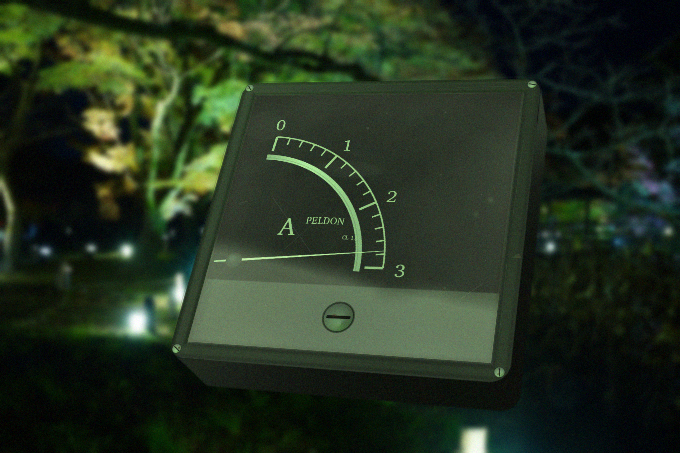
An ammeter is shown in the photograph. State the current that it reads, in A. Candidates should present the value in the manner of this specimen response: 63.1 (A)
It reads 2.8 (A)
